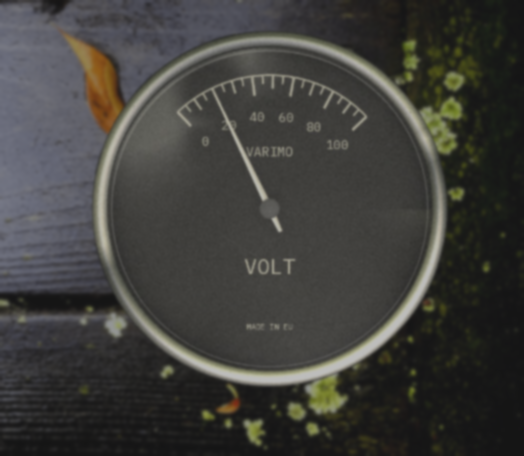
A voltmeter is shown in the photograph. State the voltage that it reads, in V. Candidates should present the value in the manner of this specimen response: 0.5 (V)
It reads 20 (V)
